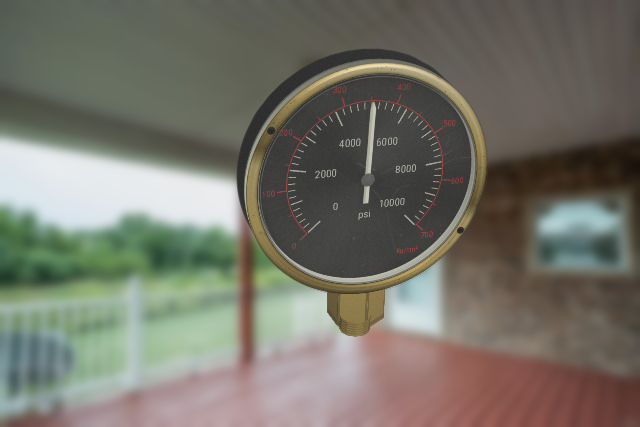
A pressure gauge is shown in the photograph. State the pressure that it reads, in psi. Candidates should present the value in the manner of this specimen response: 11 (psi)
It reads 5000 (psi)
